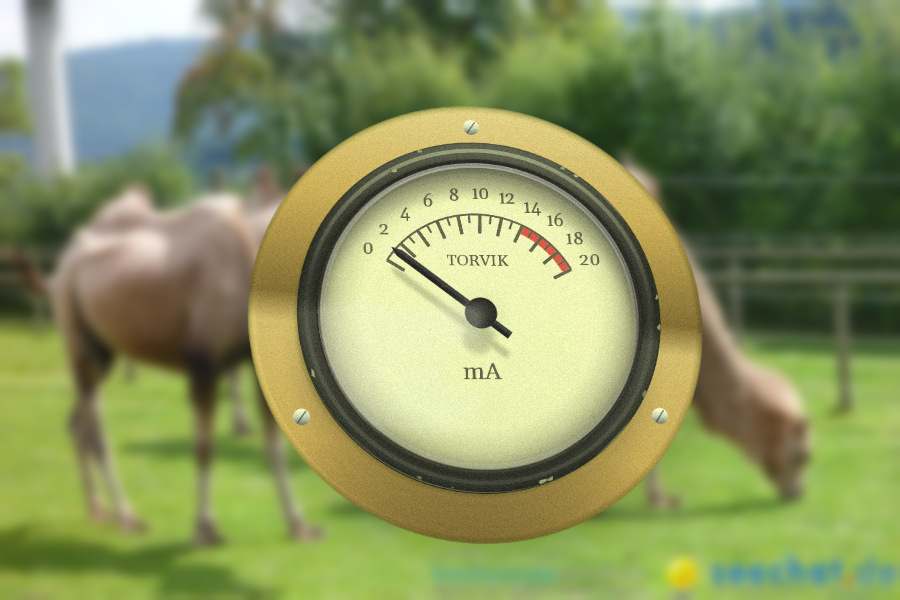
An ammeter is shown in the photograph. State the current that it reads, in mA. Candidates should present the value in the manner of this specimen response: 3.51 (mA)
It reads 1 (mA)
